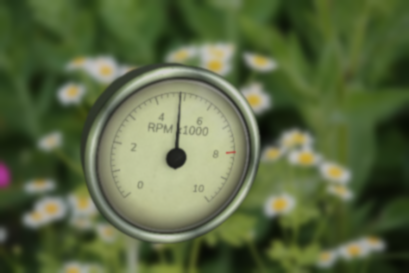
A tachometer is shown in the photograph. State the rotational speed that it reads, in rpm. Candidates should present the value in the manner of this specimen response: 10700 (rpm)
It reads 4800 (rpm)
